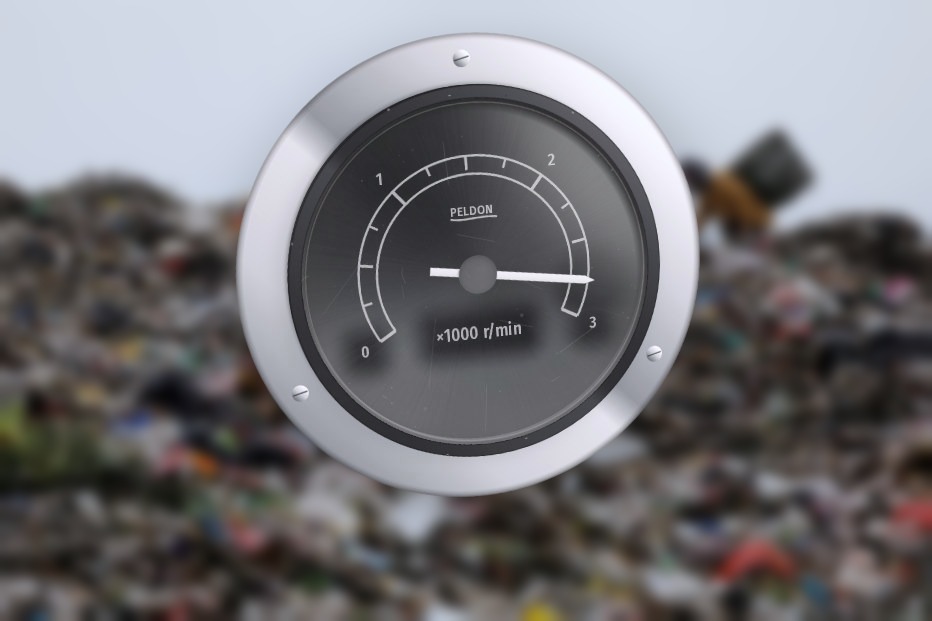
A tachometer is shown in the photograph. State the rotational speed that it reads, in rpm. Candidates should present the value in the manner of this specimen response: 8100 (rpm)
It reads 2750 (rpm)
